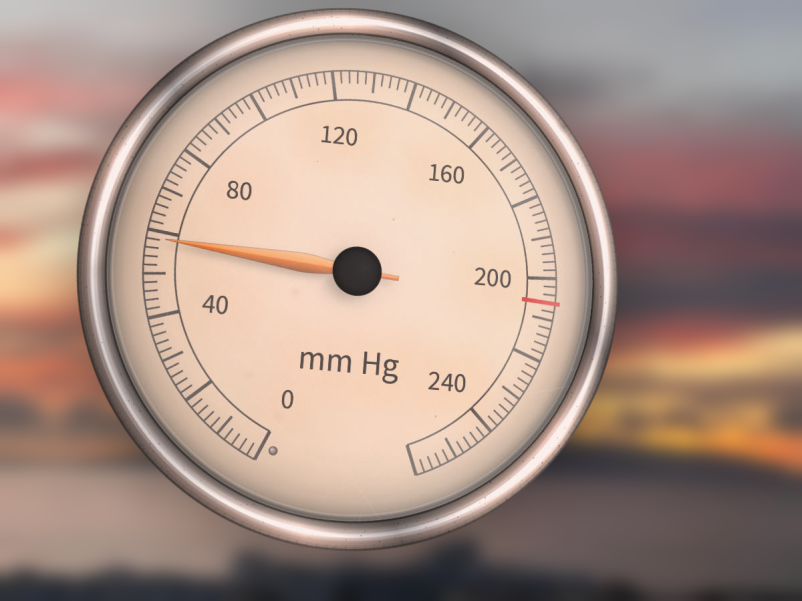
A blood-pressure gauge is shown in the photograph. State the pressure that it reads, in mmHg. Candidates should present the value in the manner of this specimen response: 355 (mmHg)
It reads 58 (mmHg)
